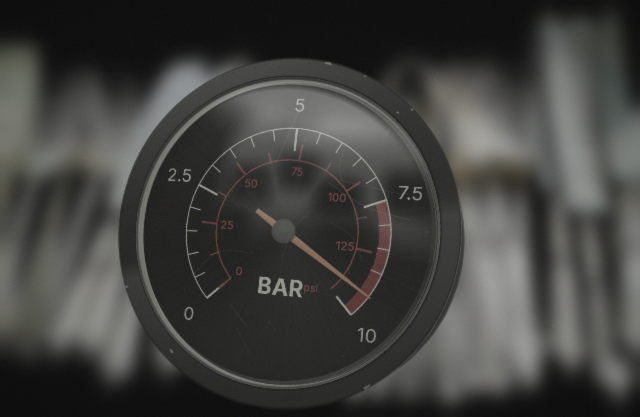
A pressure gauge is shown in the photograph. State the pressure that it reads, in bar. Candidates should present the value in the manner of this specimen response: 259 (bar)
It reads 9.5 (bar)
